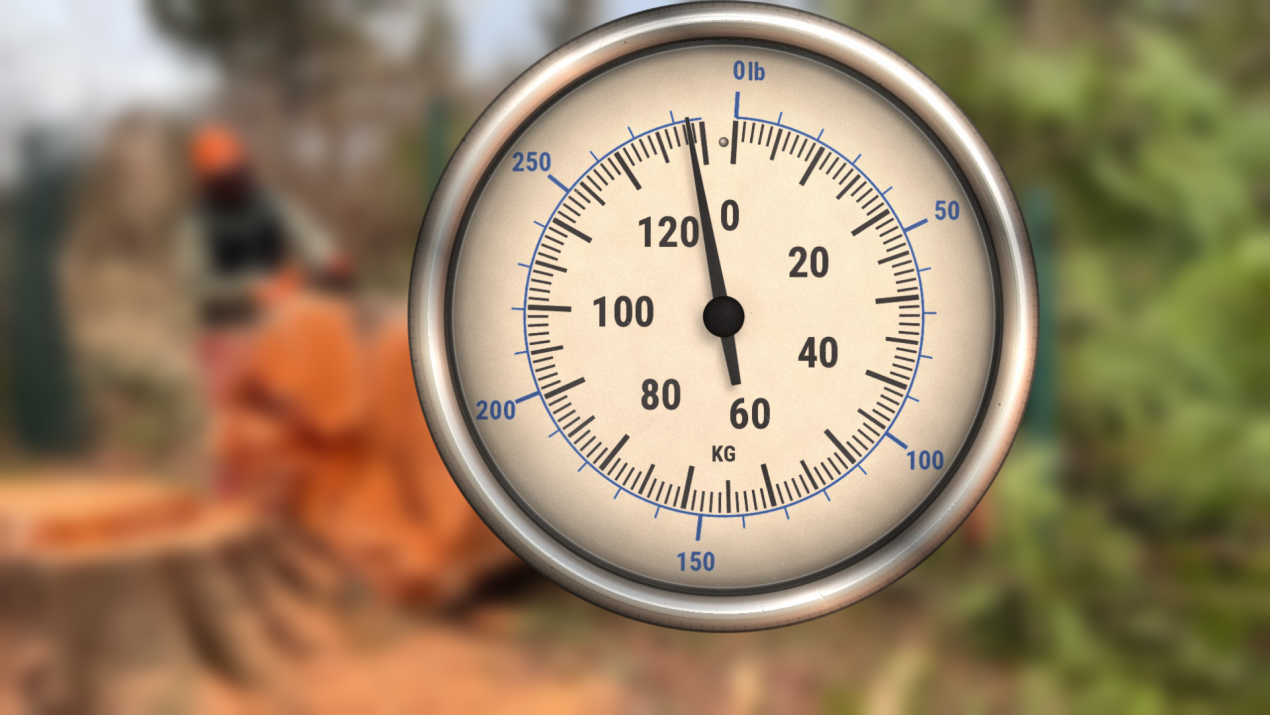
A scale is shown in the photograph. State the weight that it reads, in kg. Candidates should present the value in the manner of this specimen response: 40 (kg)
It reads 128.5 (kg)
